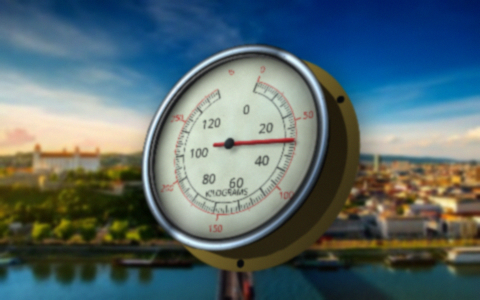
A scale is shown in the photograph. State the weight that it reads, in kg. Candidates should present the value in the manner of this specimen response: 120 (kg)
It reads 30 (kg)
